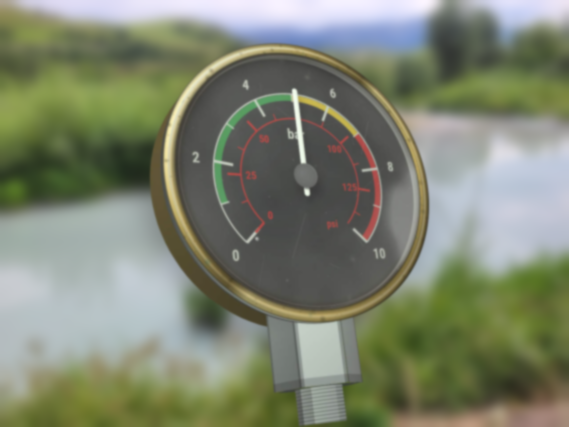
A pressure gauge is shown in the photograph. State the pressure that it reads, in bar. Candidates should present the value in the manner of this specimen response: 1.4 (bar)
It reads 5 (bar)
